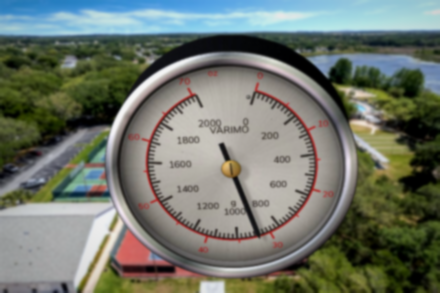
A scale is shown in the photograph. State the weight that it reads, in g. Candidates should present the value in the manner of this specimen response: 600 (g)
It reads 900 (g)
